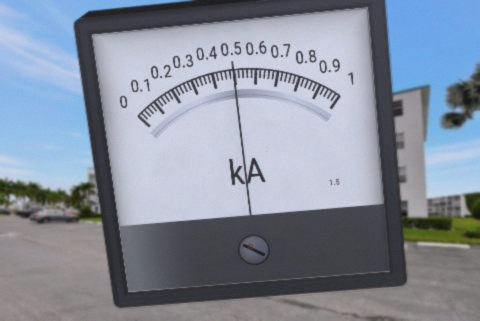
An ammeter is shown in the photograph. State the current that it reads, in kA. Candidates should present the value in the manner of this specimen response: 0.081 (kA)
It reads 0.5 (kA)
